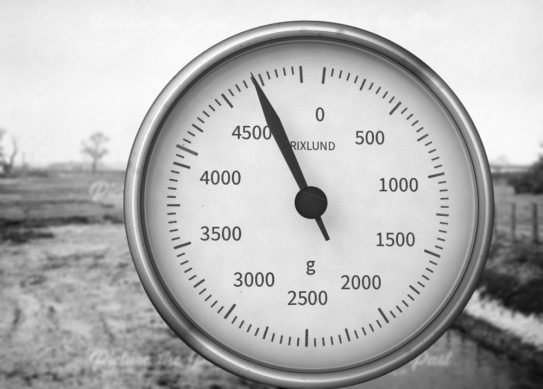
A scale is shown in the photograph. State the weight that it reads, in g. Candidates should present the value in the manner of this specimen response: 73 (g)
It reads 4700 (g)
